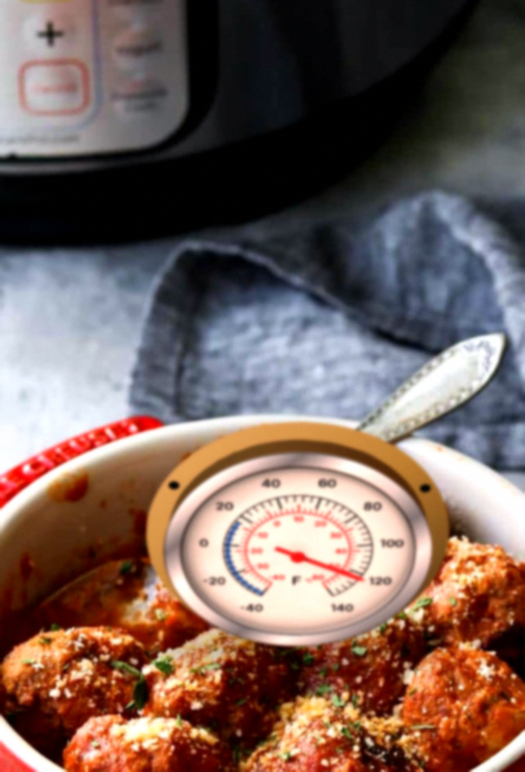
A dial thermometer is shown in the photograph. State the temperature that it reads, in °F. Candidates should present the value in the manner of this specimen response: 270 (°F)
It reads 120 (°F)
